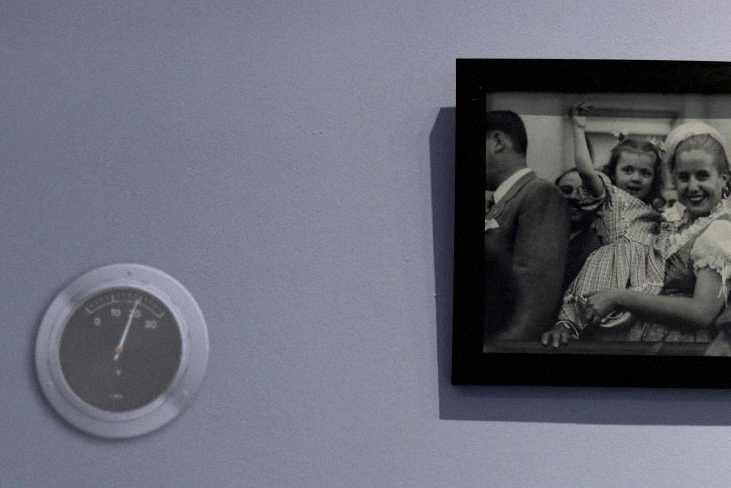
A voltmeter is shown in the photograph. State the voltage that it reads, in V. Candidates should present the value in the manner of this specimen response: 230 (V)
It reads 20 (V)
